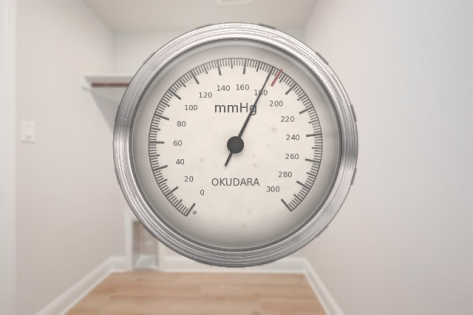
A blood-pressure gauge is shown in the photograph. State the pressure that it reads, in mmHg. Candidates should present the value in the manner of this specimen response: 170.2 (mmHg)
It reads 180 (mmHg)
